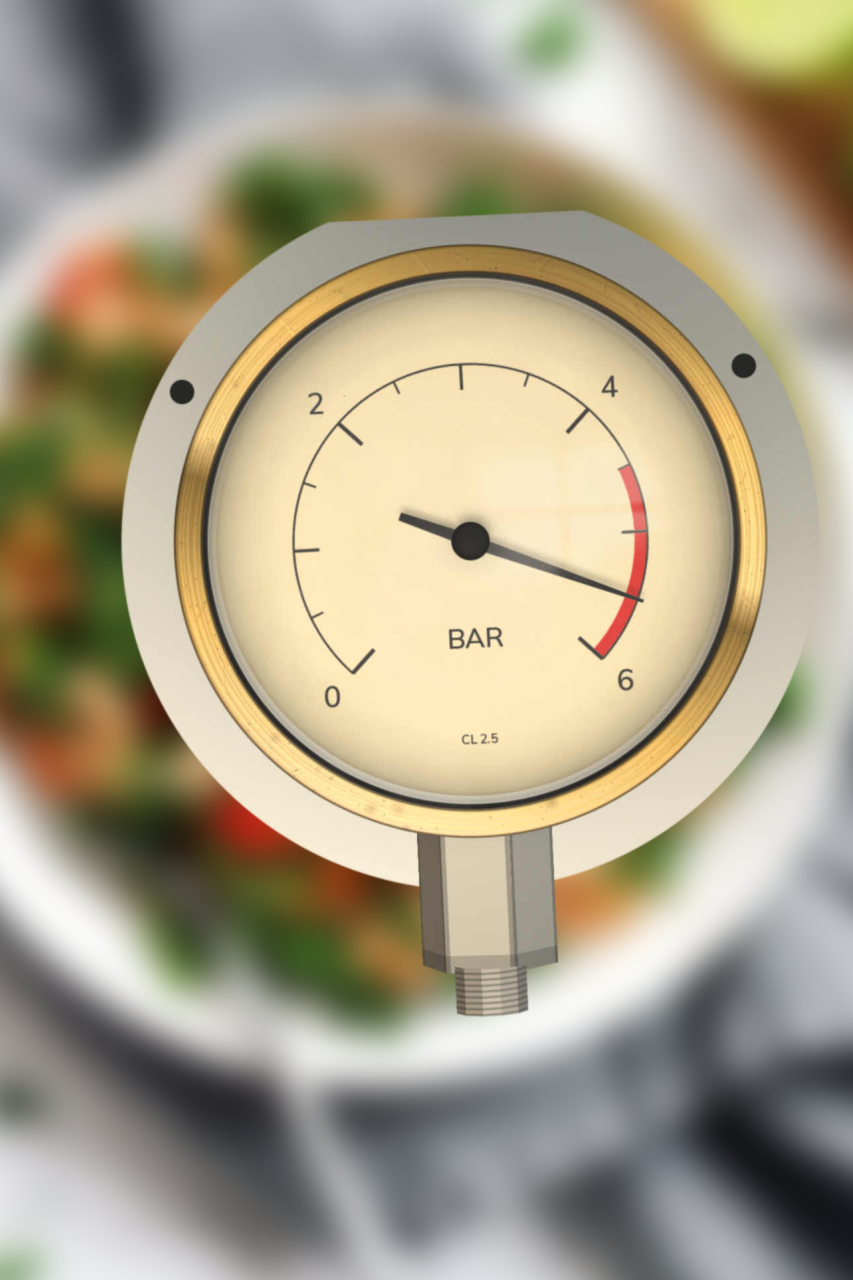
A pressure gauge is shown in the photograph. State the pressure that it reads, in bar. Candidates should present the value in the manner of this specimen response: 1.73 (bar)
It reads 5.5 (bar)
